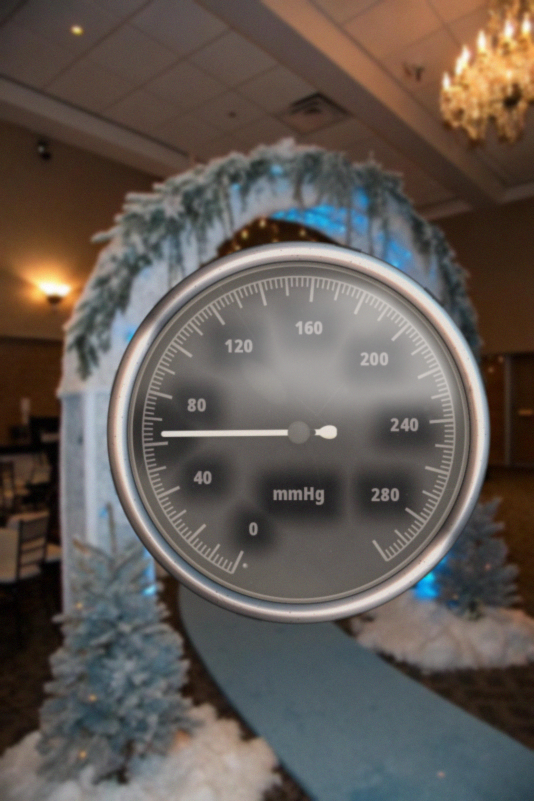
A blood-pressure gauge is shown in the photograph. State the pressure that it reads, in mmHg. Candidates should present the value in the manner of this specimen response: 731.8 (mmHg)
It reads 64 (mmHg)
